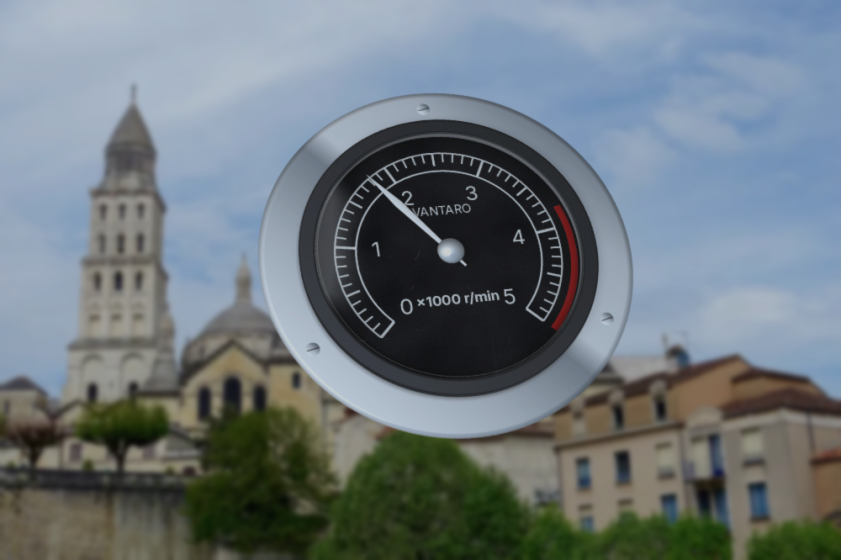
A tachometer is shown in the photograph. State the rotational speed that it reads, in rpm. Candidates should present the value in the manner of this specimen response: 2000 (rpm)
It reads 1800 (rpm)
